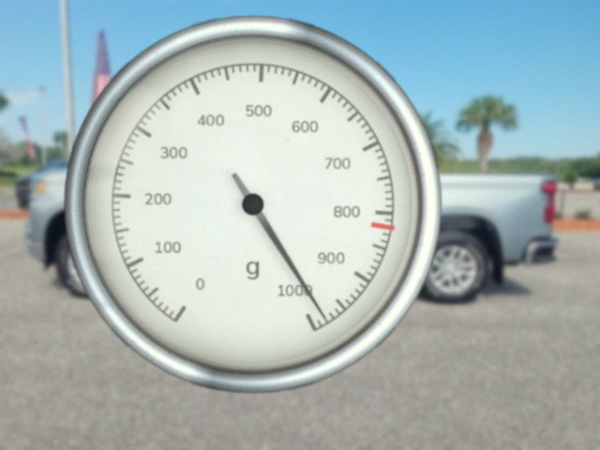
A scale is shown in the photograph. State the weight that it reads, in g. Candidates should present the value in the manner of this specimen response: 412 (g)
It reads 980 (g)
